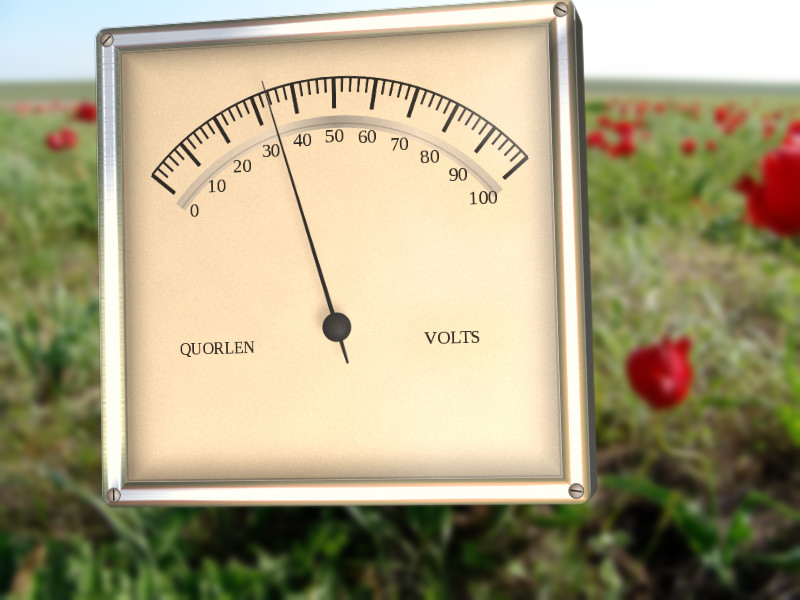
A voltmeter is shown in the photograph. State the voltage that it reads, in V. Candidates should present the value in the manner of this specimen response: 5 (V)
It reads 34 (V)
